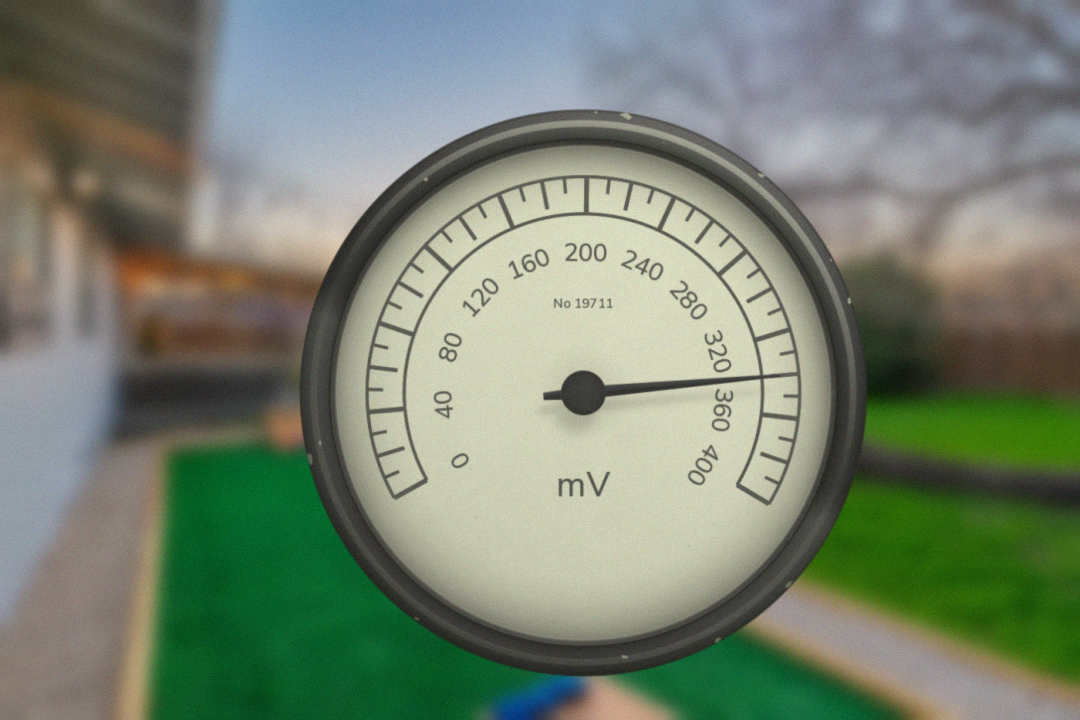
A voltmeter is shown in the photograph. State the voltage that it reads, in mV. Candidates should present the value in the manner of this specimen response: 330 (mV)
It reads 340 (mV)
